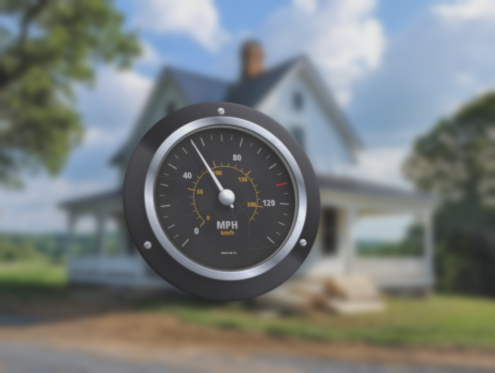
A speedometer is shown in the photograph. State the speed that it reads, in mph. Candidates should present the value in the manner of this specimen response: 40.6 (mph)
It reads 55 (mph)
